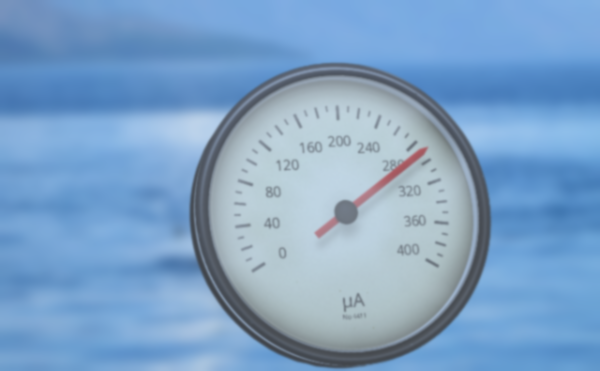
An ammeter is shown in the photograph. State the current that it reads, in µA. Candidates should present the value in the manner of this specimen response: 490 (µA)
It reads 290 (µA)
